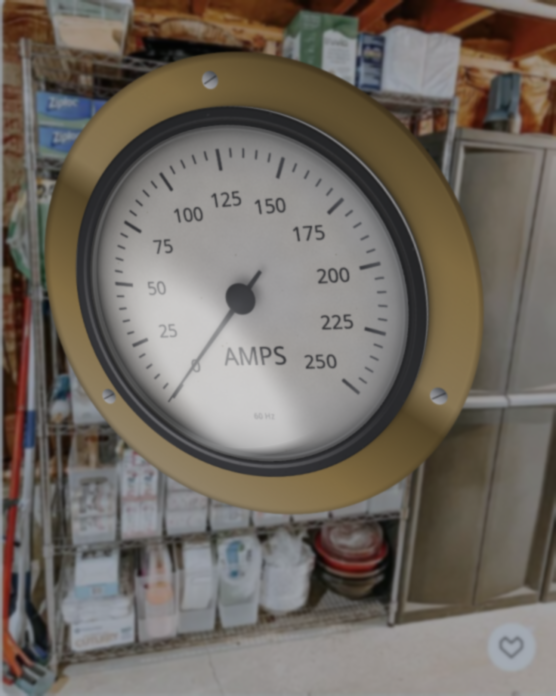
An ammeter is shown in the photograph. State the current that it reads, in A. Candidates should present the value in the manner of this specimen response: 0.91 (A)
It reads 0 (A)
